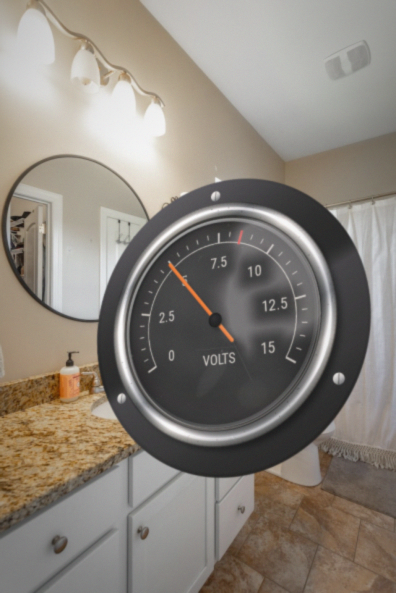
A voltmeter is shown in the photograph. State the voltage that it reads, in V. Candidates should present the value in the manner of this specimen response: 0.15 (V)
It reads 5 (V)
